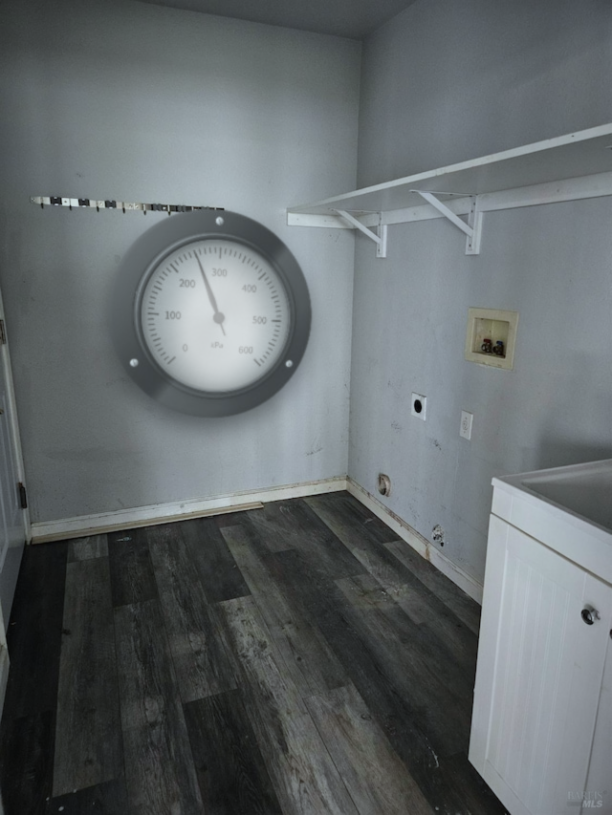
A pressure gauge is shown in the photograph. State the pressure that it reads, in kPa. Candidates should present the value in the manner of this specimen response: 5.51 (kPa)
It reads 250 (kPa)
